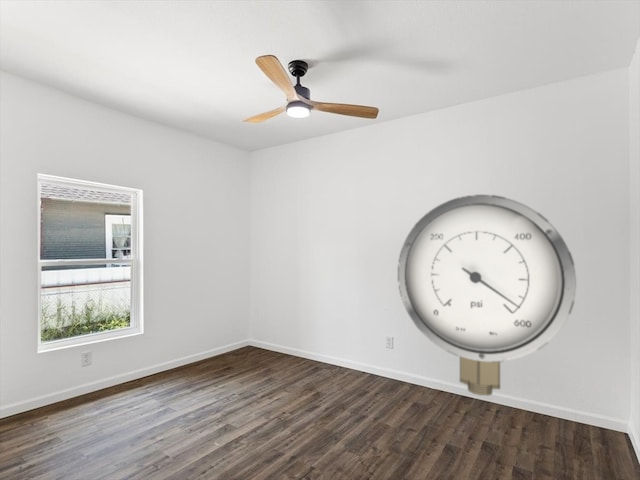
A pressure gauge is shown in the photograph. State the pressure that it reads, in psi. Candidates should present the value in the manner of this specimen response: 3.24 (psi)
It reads 575 (psi)
